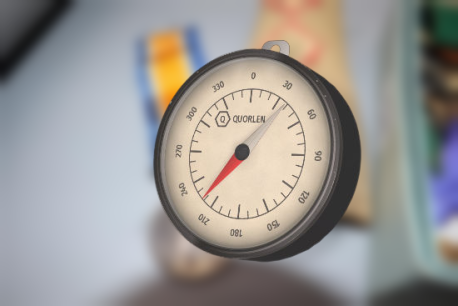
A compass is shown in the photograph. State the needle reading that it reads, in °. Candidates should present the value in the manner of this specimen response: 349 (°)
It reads 220 (°)
